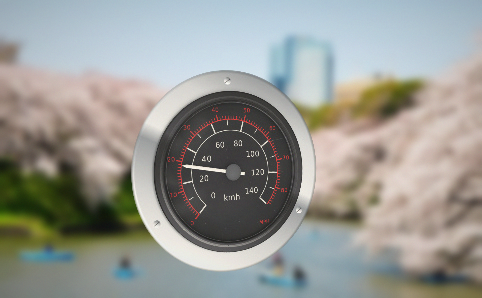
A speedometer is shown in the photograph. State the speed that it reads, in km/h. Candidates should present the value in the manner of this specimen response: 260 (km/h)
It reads 30 (km/h)
